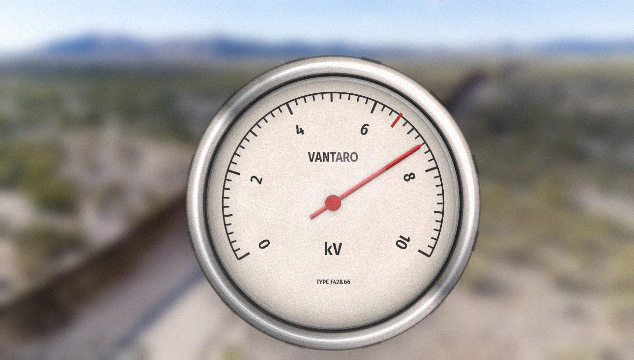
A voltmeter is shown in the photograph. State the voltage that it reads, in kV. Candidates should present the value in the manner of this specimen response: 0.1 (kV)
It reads 7.4 (kV)
